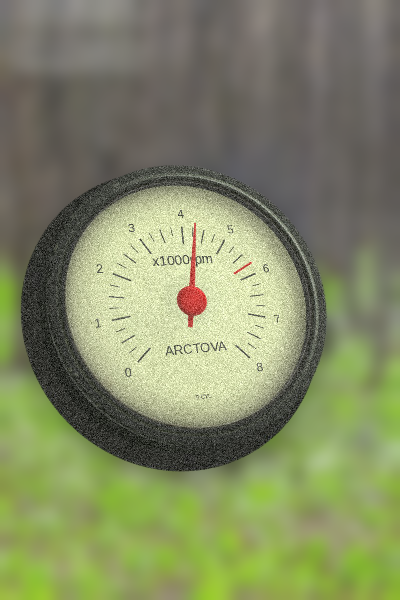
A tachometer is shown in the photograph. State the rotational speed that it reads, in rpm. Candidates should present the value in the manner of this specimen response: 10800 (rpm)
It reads 4250 (rpm)
